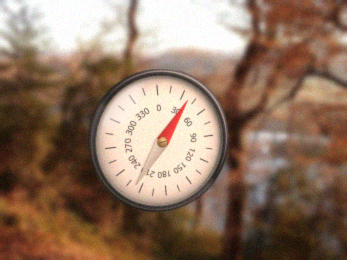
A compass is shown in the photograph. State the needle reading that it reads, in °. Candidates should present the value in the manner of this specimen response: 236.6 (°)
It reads 37.5 (°)
